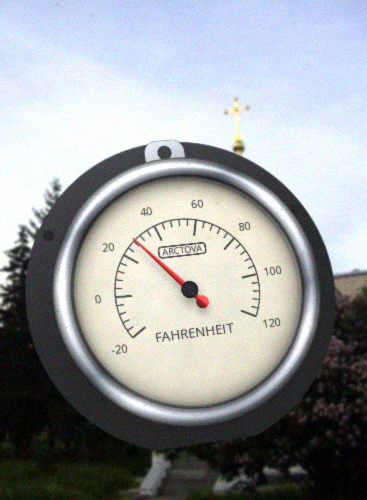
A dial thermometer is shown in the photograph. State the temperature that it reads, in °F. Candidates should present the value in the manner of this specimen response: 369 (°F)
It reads 28 (°F)
